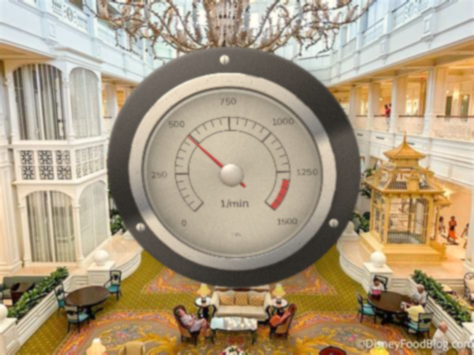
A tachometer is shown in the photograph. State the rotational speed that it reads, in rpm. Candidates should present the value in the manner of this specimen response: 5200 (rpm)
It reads 500 (rpm)
